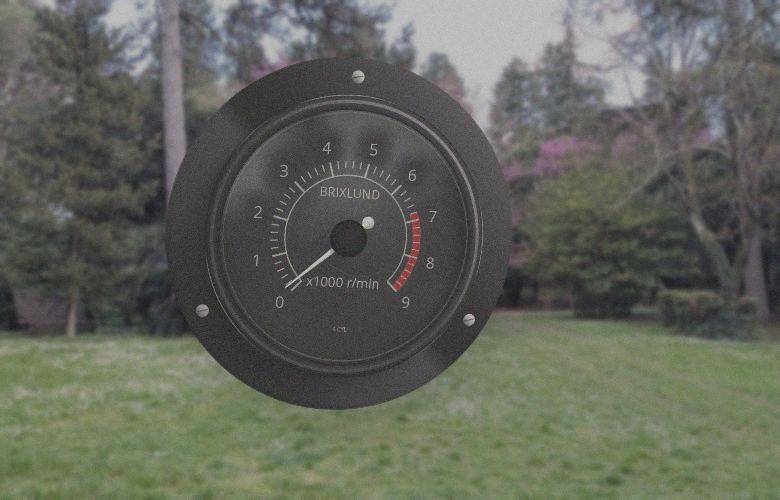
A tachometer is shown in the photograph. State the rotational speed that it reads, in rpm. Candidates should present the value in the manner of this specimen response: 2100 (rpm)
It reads 200 (rpm)
